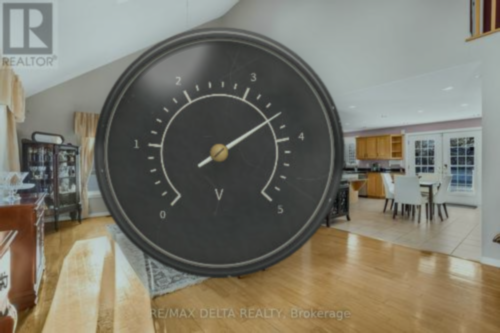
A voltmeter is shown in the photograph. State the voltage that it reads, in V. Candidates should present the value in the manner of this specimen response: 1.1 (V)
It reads 3.6 (V)
